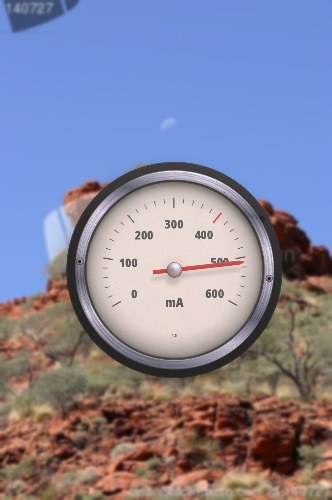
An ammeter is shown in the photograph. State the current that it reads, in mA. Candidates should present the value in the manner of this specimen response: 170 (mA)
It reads 510 (mA)
